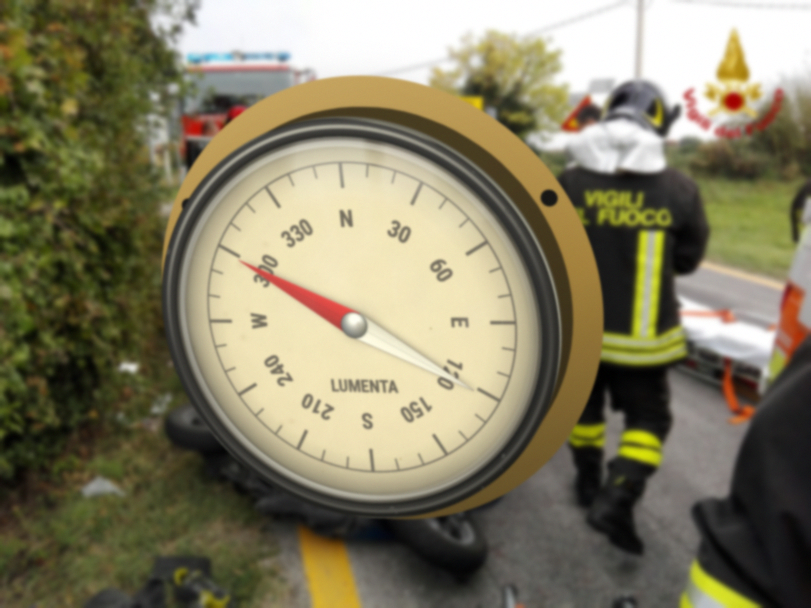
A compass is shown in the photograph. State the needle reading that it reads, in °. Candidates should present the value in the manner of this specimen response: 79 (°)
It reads 300 (°)
